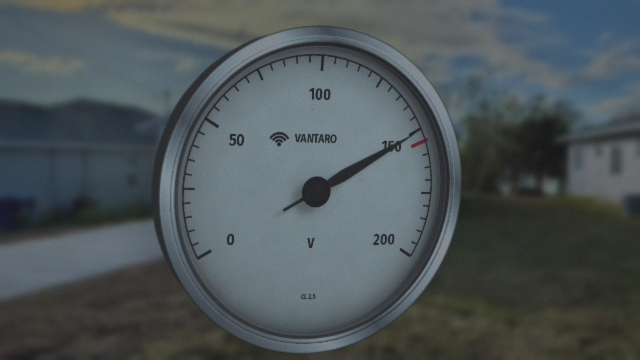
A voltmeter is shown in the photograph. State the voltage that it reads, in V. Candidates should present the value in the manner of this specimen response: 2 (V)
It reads 150 (V)
